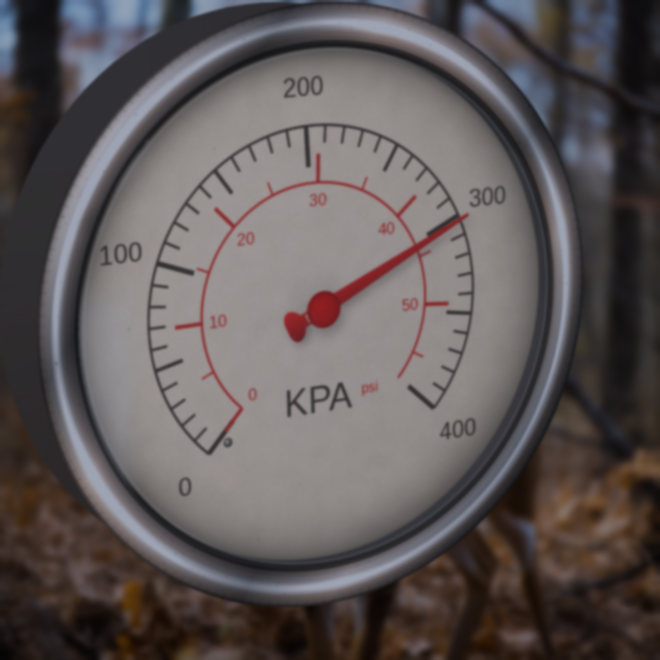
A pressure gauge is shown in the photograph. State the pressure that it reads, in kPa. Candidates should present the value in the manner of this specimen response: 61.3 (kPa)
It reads 300 (kPa)
